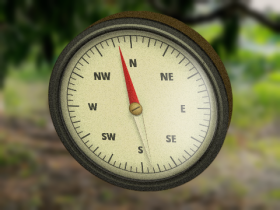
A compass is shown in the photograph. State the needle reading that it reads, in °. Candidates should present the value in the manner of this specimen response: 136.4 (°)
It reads 350 (°)
